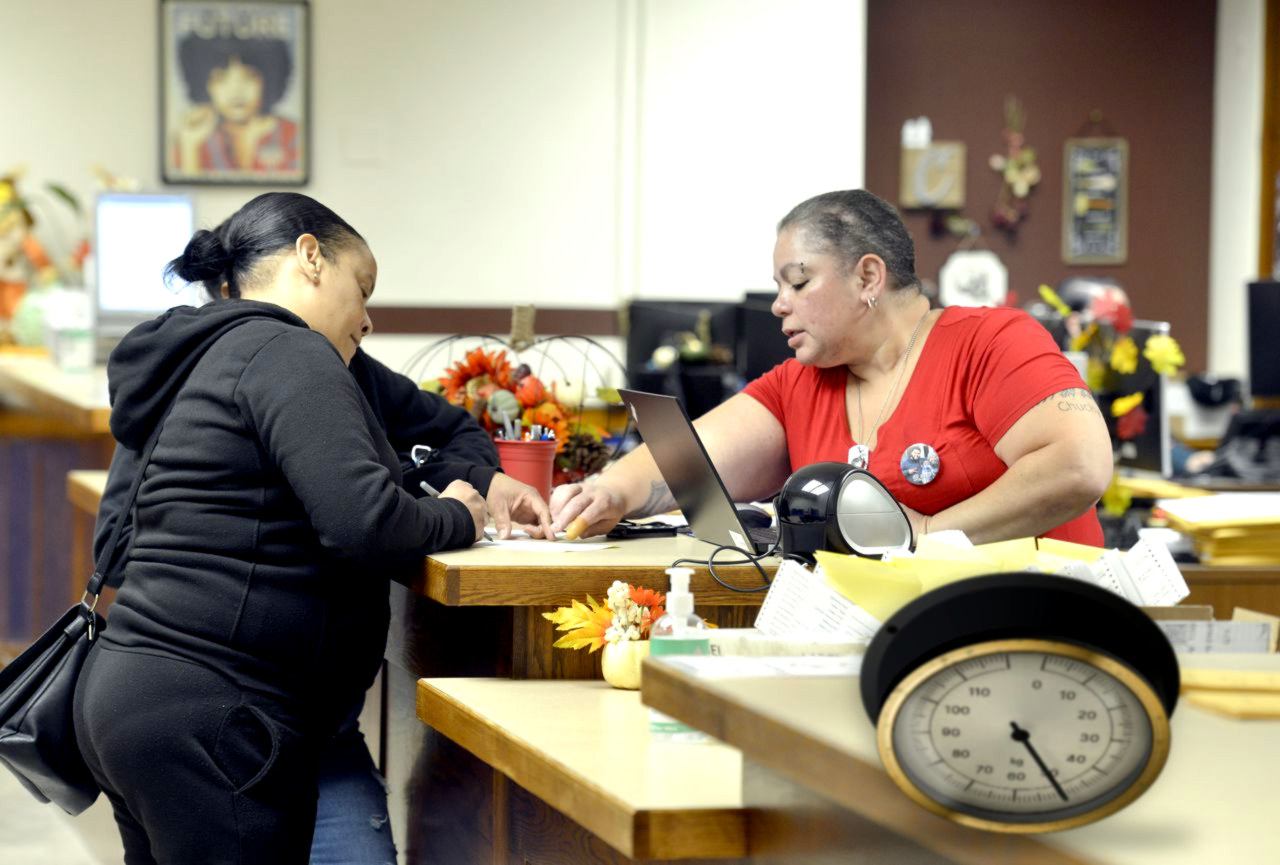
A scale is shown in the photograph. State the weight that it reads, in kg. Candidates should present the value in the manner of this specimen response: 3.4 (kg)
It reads 50 (kg)
